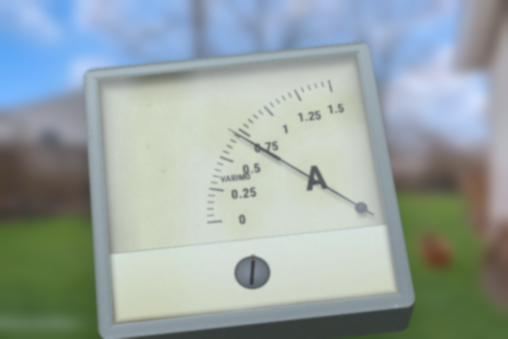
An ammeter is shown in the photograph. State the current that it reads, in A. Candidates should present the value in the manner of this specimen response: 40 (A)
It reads 0.7 (A)
